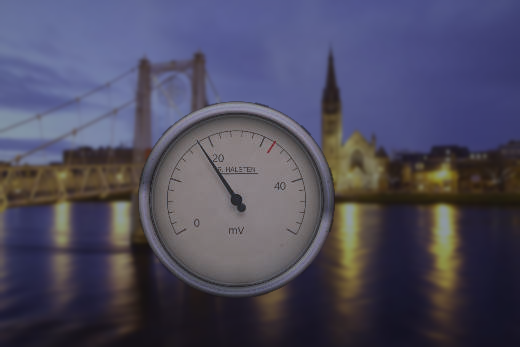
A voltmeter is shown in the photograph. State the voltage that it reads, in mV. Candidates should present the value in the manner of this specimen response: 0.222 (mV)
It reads 18 (mV)
